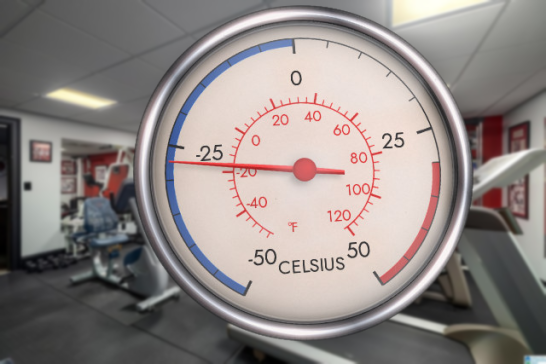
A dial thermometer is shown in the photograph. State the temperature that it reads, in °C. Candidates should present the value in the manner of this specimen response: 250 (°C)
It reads -27.5 (°C)
